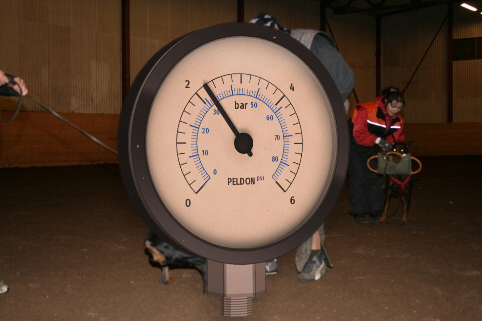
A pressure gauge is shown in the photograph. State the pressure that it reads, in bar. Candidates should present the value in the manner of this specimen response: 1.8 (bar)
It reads 2.2 (bar)
